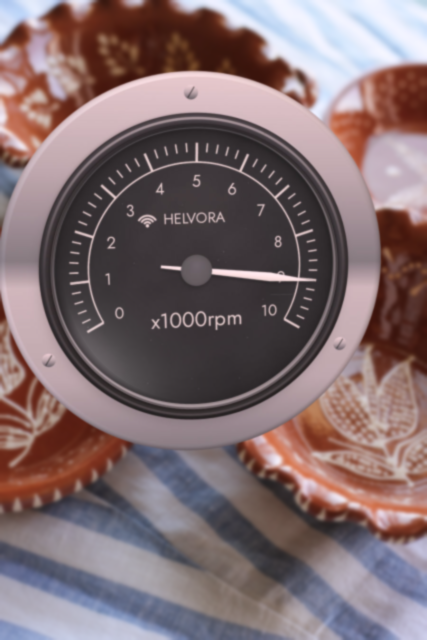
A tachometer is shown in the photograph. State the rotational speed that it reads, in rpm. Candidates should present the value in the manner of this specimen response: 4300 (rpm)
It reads 9000 (rpm)
